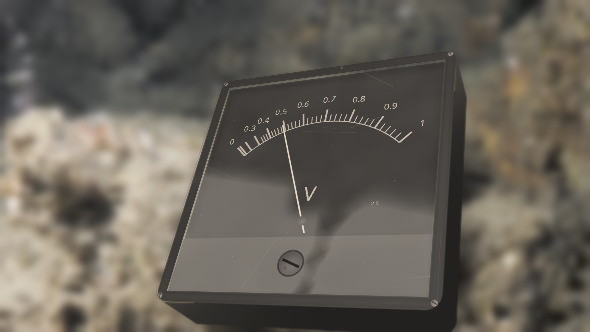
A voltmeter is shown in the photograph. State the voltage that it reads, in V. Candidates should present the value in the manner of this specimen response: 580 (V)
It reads 0.5 (V)
